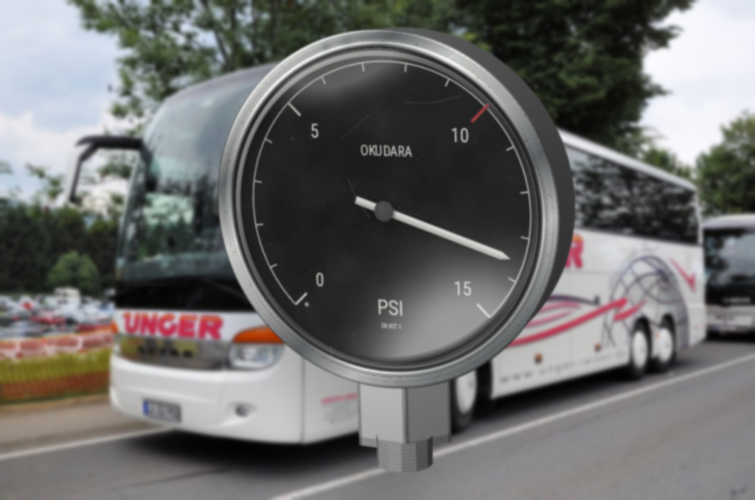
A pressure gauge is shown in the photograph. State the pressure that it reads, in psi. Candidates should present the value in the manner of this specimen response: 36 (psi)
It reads 13.5 (psi)
